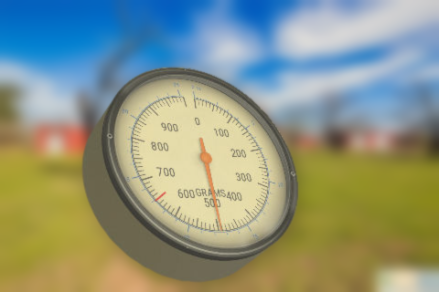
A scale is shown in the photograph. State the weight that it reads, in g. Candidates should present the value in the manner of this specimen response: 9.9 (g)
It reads 500 (g)
